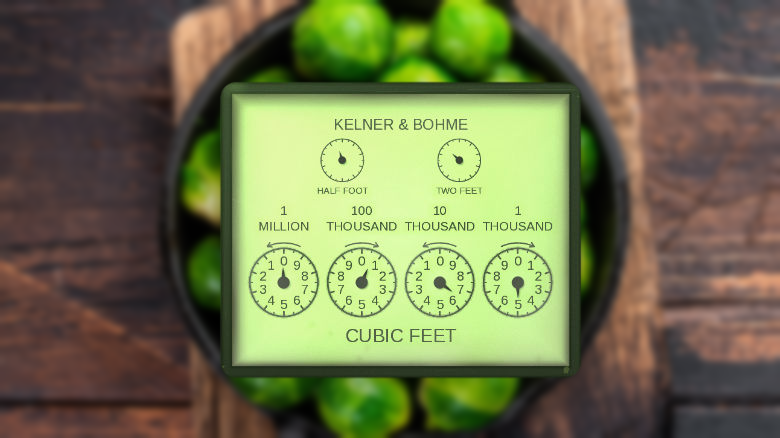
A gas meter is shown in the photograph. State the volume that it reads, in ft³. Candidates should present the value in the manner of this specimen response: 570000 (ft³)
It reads 6500 (ft³)
